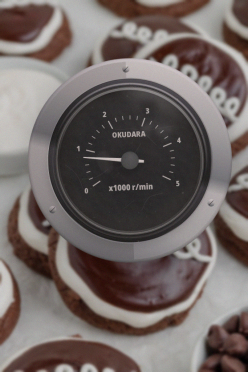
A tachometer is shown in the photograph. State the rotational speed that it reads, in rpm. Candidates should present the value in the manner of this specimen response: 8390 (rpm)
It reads 800 (rpm)
